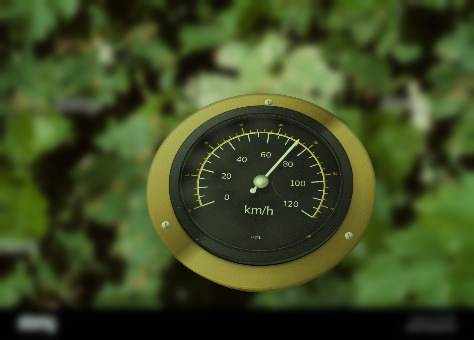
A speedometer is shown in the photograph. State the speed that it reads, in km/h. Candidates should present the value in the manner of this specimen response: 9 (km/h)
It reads 75 (km/h)
